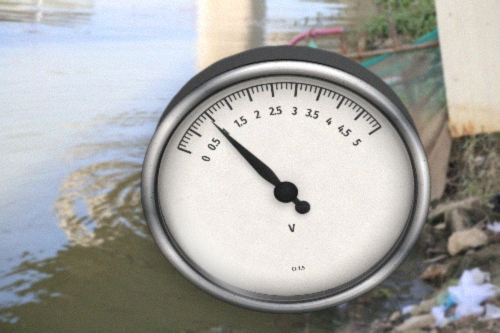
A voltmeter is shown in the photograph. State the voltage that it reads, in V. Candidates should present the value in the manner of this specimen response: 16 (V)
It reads 1 (V)
